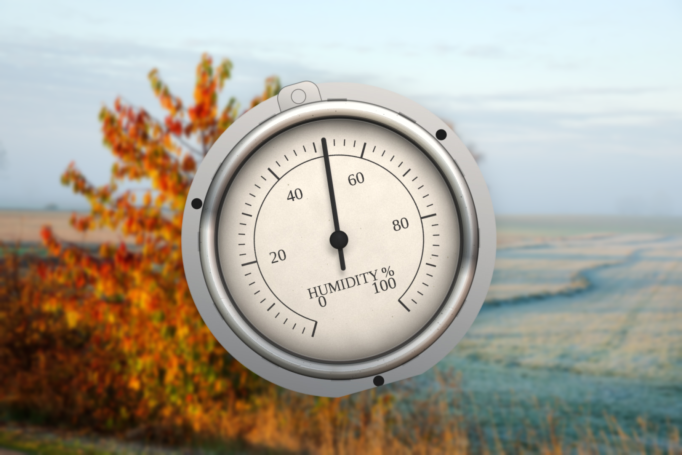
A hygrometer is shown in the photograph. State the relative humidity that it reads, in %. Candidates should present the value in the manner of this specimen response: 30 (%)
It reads 52 (%)
